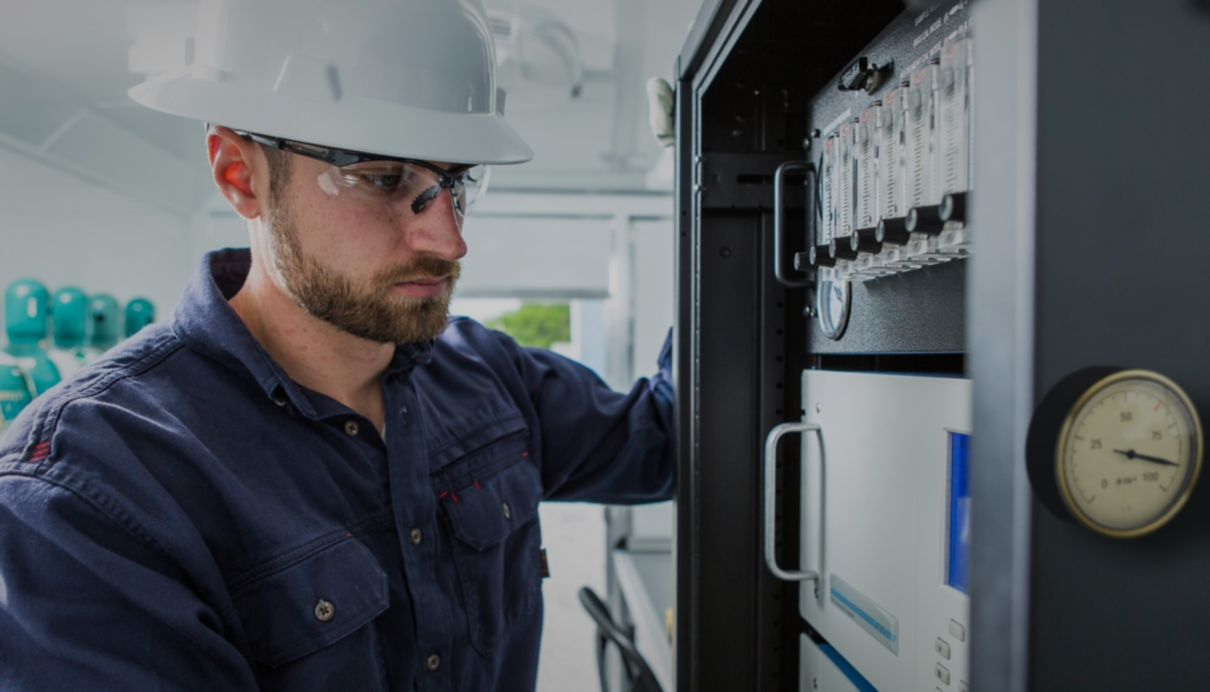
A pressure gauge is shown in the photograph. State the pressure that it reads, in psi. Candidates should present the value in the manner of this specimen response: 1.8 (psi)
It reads 90 (psi)
